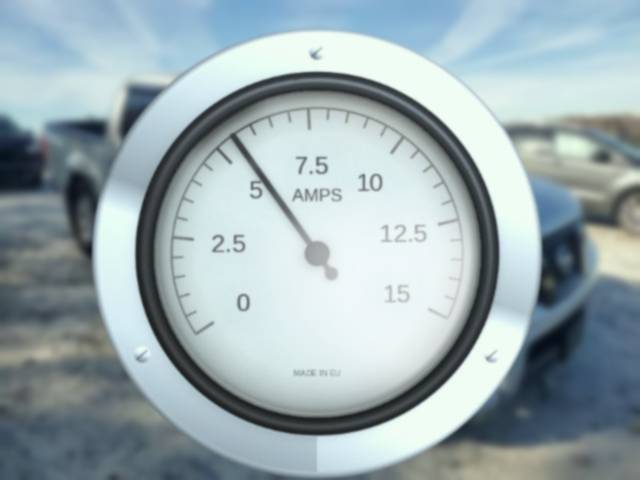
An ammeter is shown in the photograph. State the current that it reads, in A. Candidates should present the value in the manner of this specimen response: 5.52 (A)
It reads 5.5 (A)
